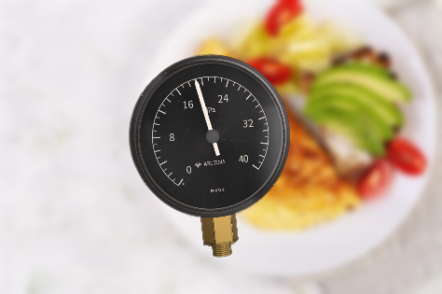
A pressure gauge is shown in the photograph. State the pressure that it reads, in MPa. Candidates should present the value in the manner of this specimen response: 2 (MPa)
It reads 19 (MPa)
